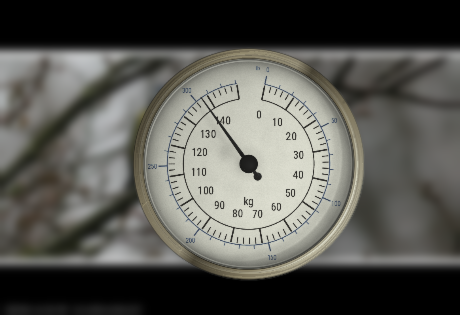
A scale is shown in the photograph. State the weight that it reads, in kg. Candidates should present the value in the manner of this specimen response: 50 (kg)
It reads 138 (kg)
